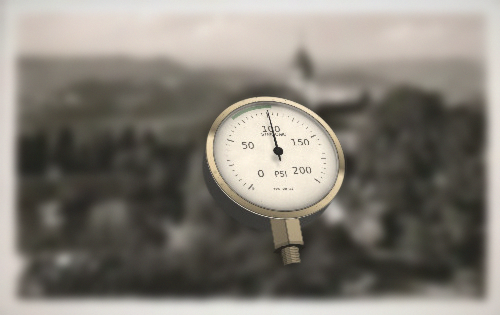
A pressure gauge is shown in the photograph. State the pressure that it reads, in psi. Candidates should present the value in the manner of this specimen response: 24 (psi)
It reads 100 (psi)
